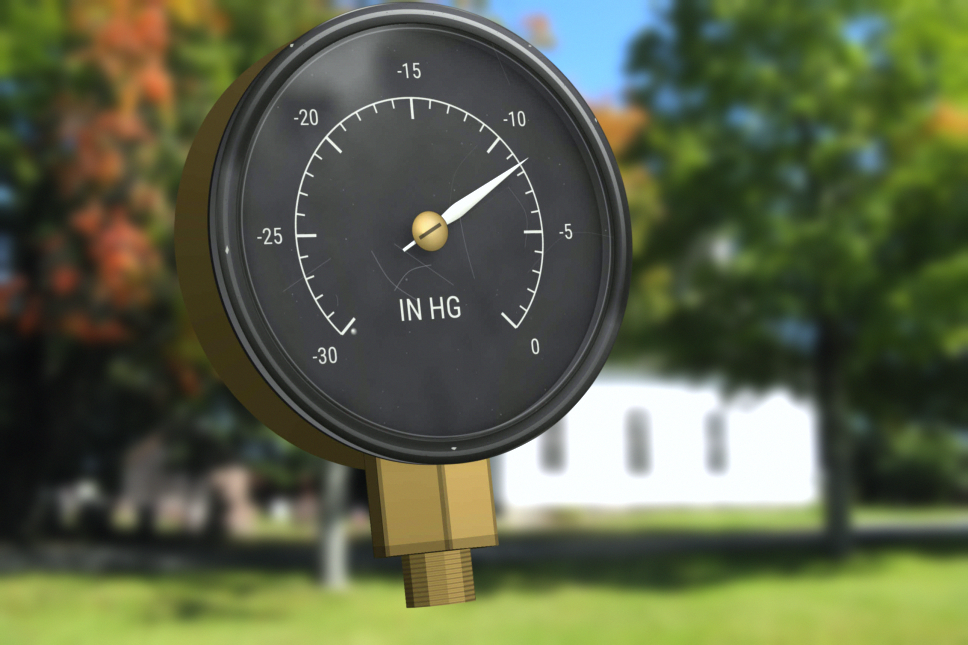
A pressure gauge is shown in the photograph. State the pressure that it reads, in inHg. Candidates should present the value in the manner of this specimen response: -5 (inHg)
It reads -8.5 (inHg)
